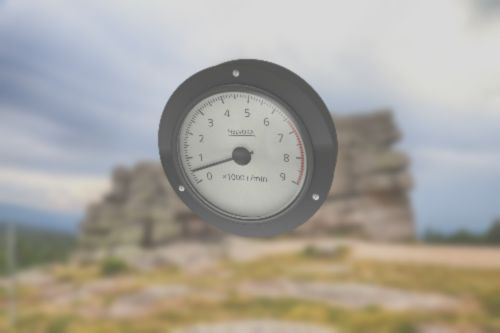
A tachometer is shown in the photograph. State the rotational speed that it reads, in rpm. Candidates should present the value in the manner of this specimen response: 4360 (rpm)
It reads 500 (rpm)
